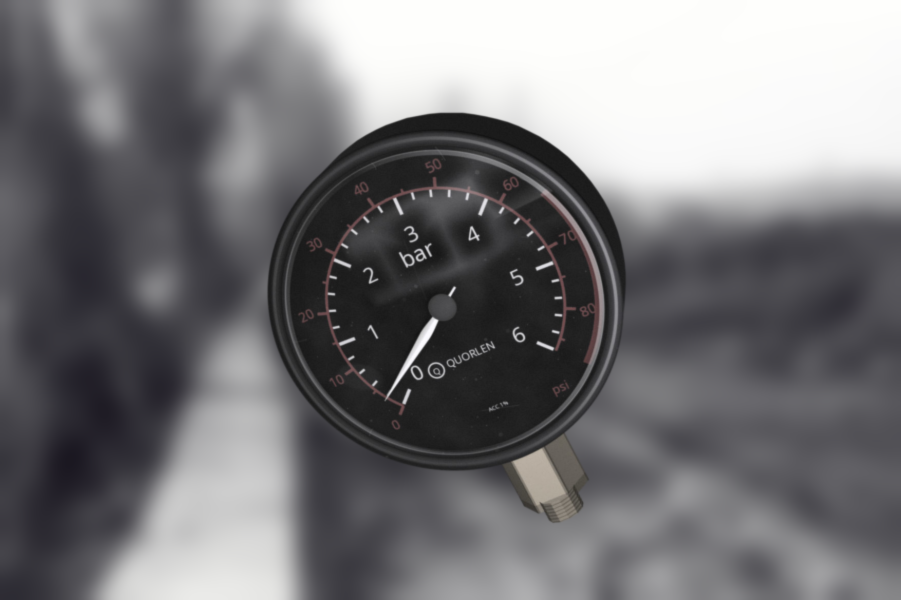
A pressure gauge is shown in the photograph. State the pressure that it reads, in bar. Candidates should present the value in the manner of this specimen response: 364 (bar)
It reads 0.2 (bar)
